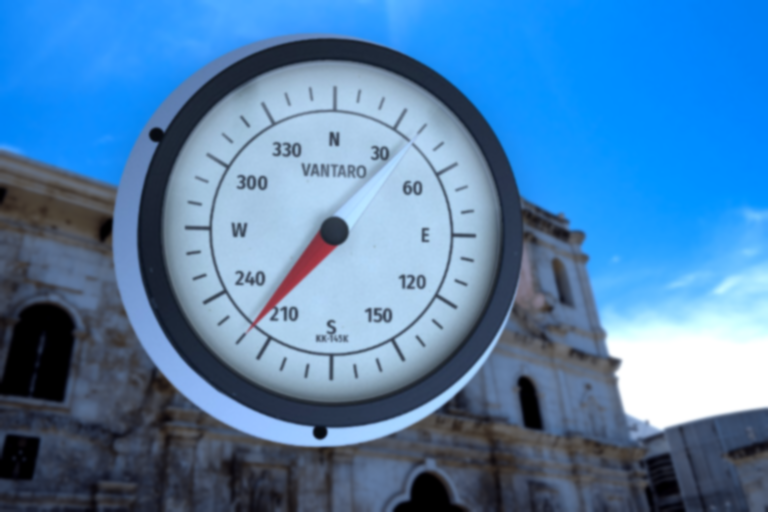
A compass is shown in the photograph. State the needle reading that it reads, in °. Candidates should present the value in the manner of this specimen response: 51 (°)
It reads 220 (°)
